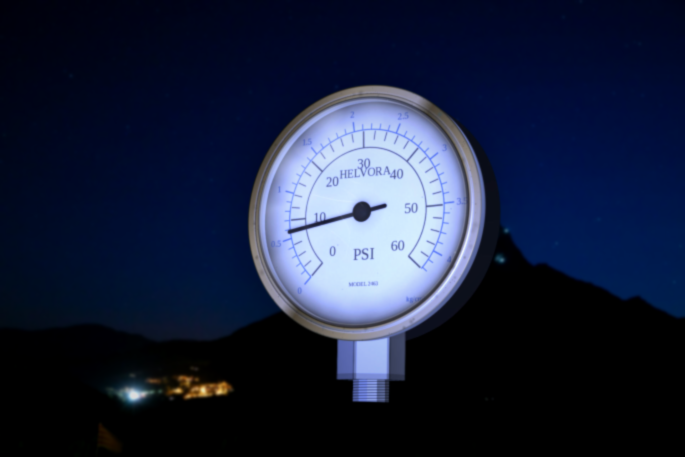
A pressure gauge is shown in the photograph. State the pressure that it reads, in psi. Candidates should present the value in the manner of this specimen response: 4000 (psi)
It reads 8 (psi)
